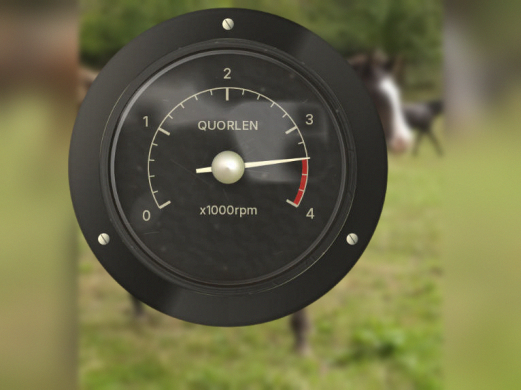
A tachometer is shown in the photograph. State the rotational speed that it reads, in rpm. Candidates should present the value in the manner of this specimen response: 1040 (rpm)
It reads 3400 (rpm)
